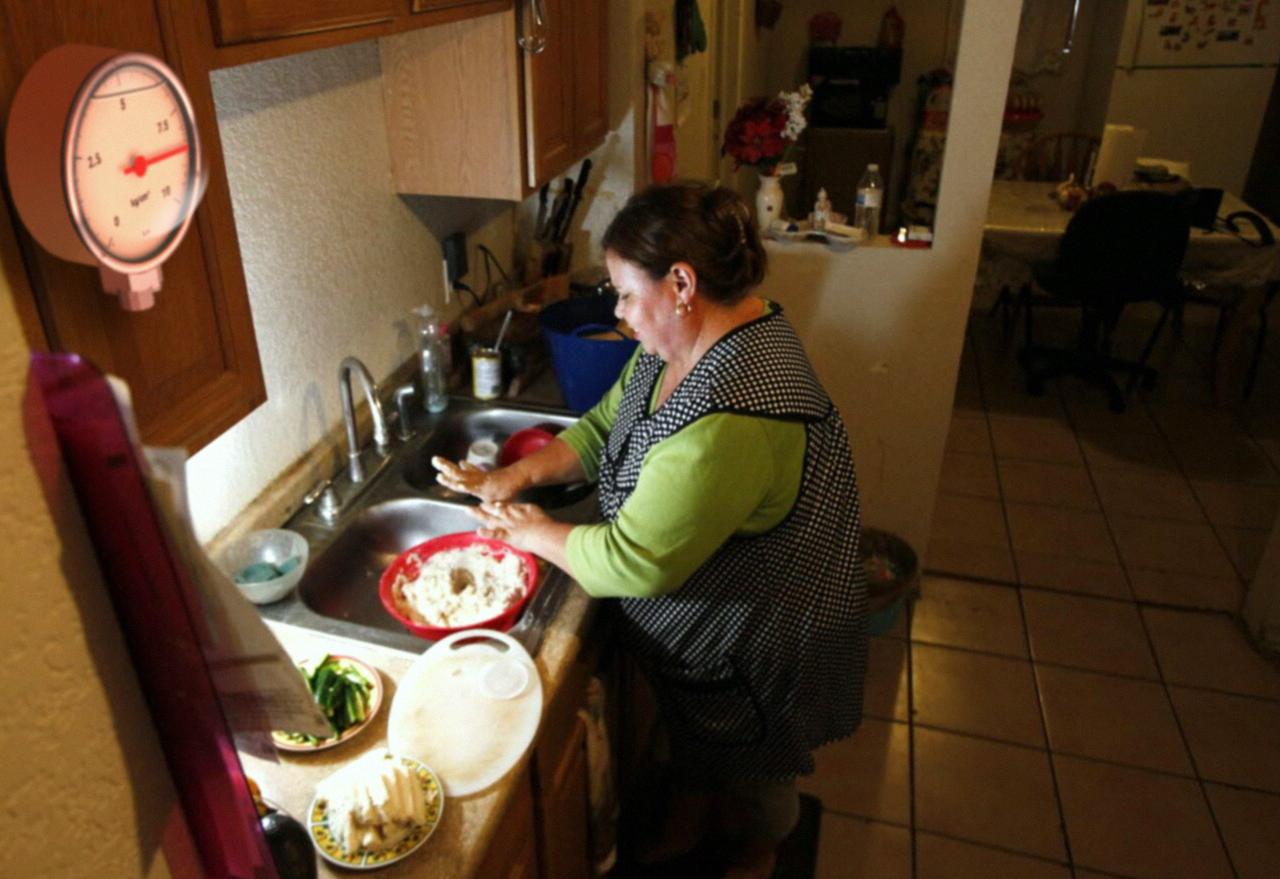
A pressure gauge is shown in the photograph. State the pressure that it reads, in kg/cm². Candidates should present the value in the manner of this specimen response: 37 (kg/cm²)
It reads 8.5 (kg/cm²)
